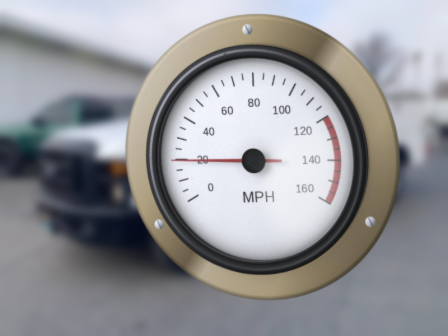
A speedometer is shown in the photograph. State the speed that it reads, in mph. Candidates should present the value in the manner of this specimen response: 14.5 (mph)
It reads 20 (mph)
